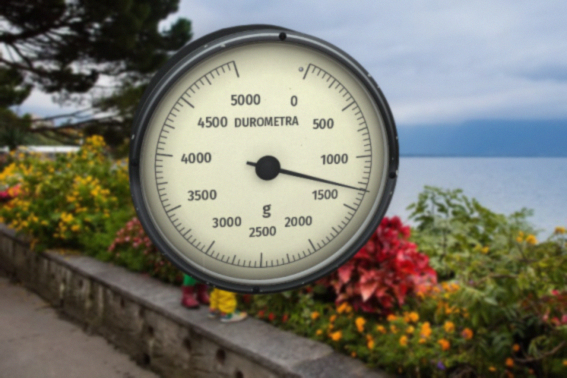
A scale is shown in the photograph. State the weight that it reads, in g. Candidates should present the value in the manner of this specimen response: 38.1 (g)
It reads 1300 (g)
